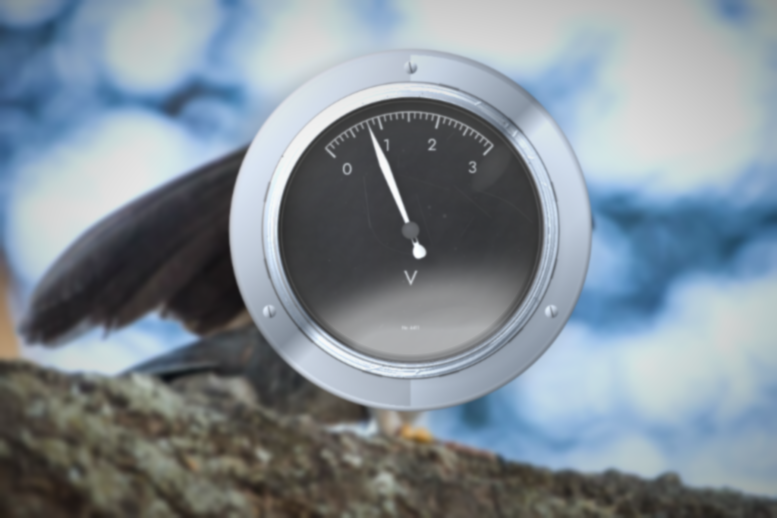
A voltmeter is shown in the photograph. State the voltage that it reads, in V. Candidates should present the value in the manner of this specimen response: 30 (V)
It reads 0.8 (V)
